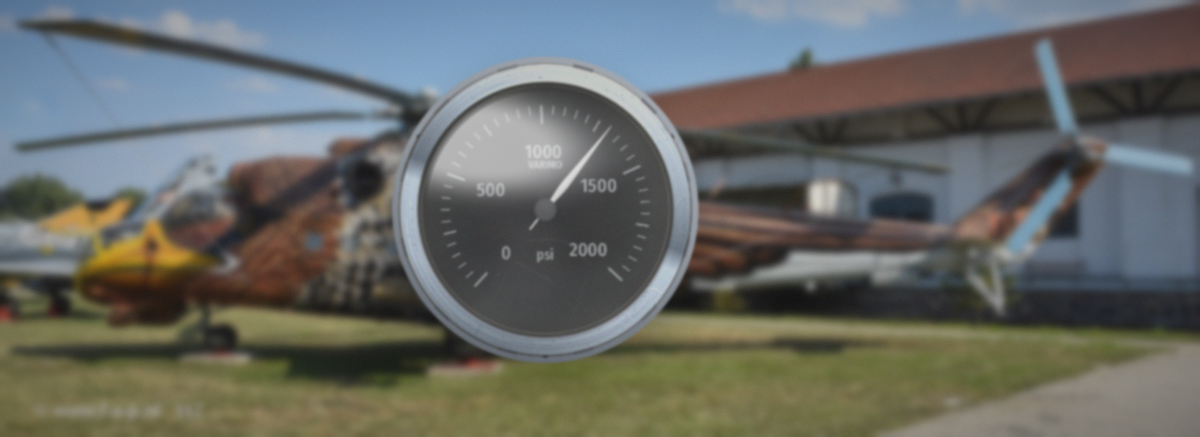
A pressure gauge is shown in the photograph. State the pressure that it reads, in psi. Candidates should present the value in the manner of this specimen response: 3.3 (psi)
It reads 1300 (psi)
